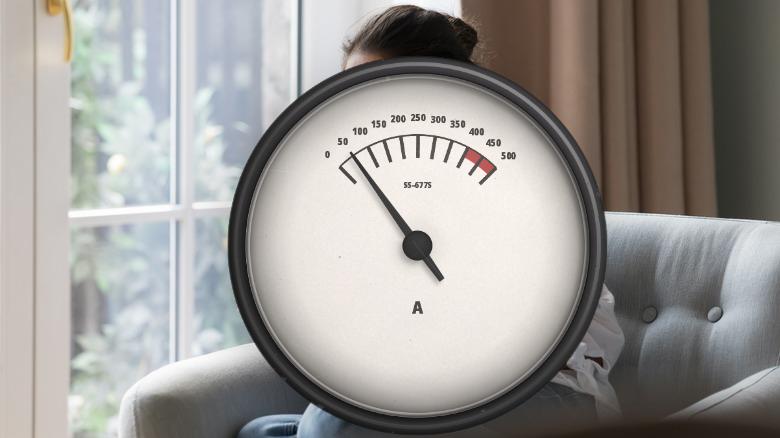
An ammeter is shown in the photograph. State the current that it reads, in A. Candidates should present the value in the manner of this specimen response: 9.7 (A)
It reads 50 (A)
